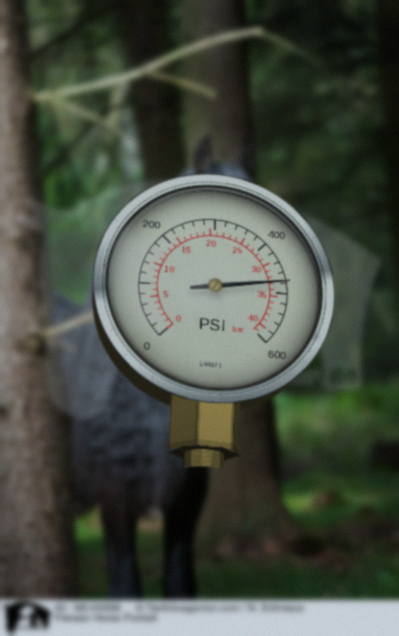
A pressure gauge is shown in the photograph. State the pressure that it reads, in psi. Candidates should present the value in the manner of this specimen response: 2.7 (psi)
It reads 480 (psi)
